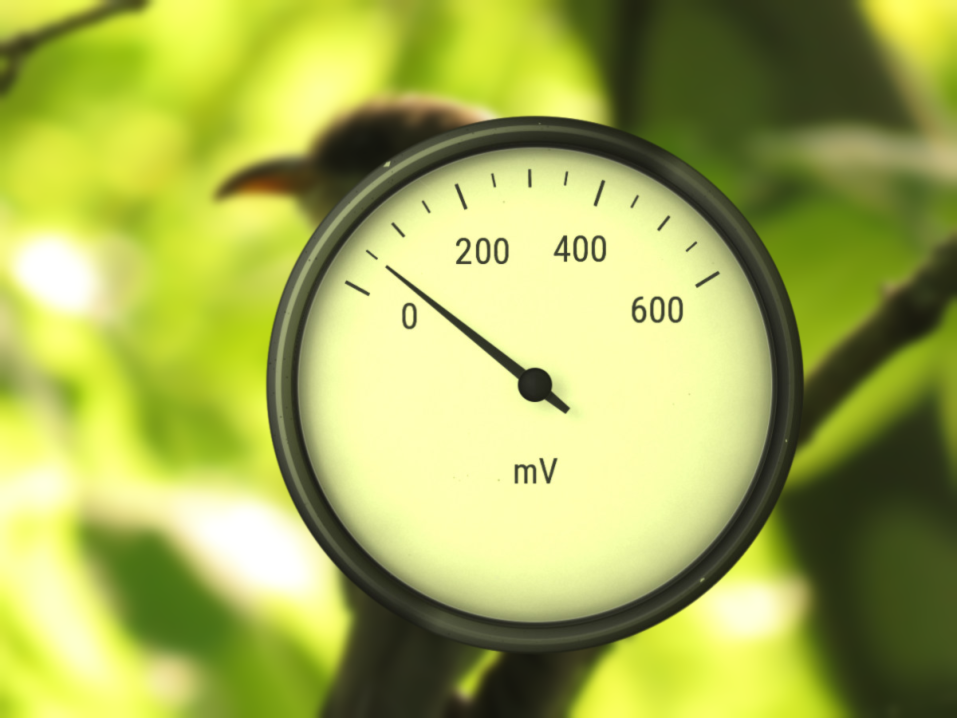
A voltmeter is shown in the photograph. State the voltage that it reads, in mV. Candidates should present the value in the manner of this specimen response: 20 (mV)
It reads 50 (mV)
